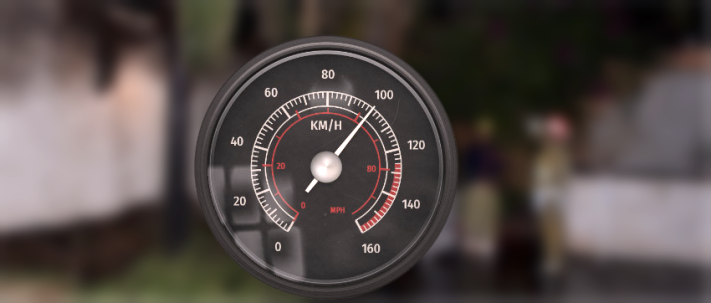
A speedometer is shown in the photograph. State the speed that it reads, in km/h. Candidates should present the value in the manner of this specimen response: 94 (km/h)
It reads 100 (km/h)
